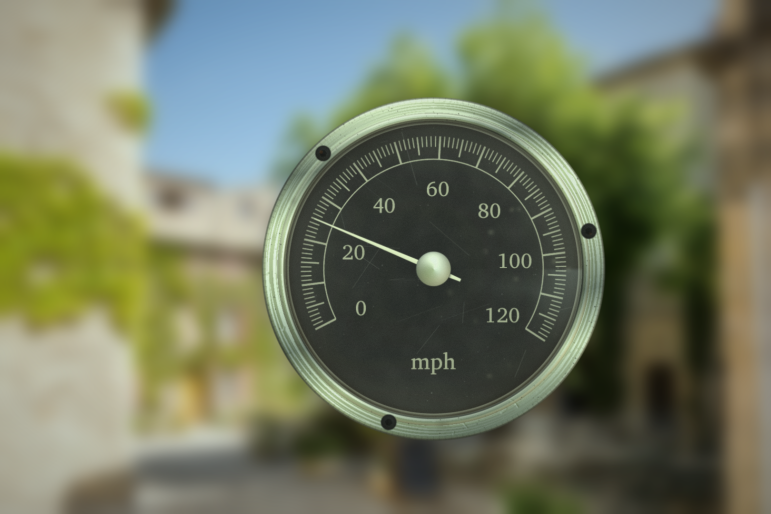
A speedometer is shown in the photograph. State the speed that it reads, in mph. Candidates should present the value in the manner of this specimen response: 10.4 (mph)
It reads 25 (mph)
